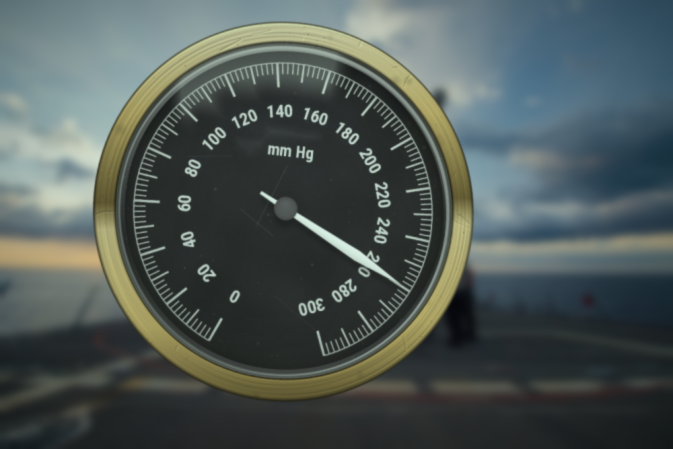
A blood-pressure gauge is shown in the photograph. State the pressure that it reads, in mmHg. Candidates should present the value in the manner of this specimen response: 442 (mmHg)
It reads 260 (mmHg)
